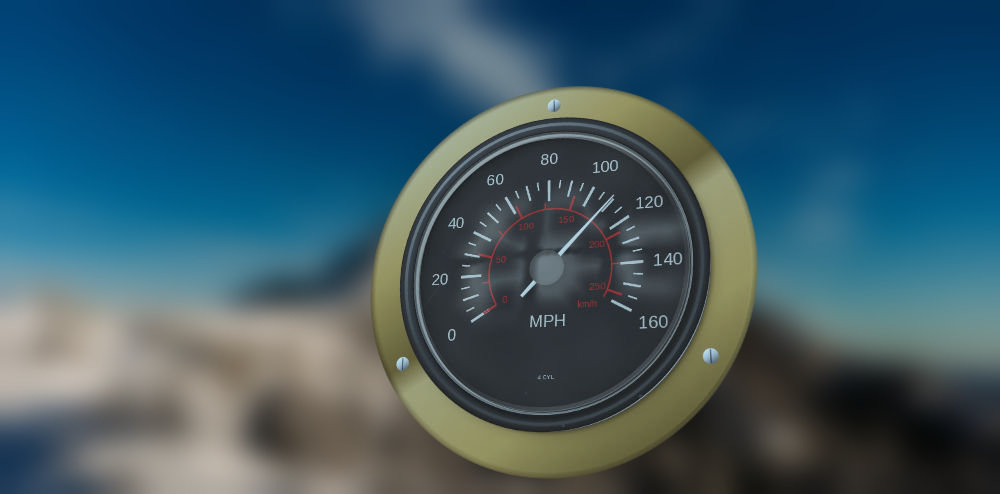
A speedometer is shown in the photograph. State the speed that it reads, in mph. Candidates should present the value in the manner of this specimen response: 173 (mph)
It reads 110 (mph)
